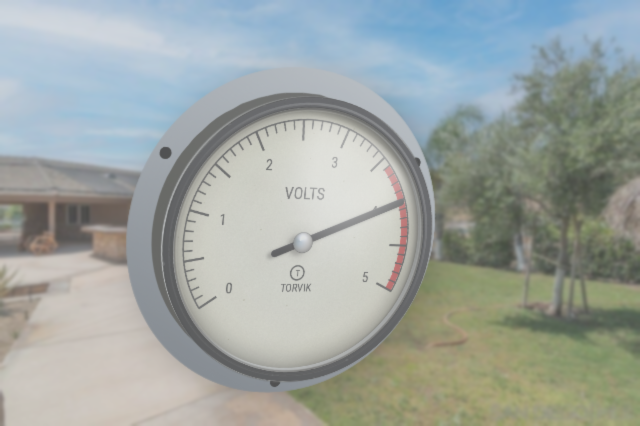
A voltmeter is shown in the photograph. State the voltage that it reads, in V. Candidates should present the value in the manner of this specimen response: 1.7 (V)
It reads 4 (V)
